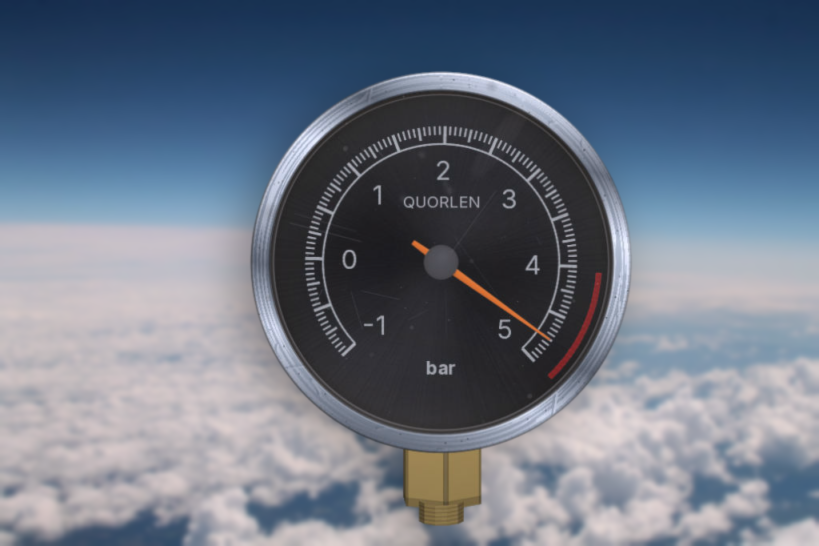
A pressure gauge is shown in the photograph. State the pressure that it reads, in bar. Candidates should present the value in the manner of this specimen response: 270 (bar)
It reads 4.75 (bar)
